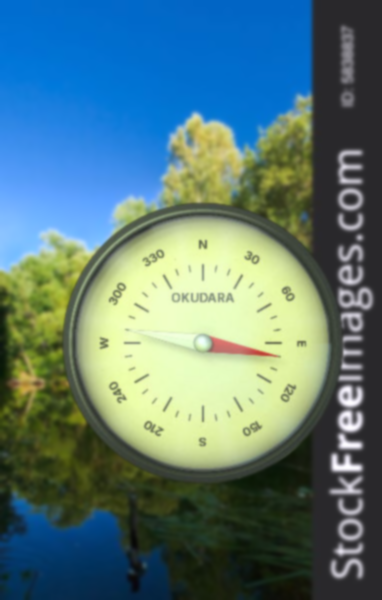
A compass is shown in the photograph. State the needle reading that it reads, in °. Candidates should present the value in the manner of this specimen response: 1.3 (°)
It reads 100 (°)
